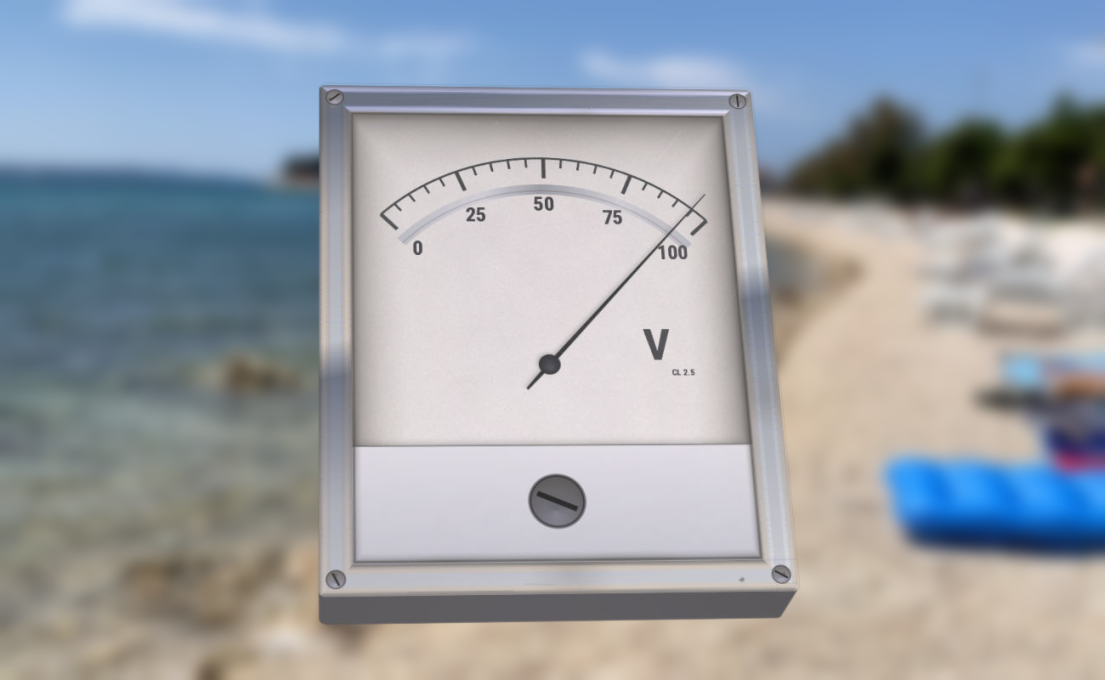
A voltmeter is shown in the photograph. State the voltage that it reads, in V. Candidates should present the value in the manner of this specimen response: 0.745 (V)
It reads 95 (V)
